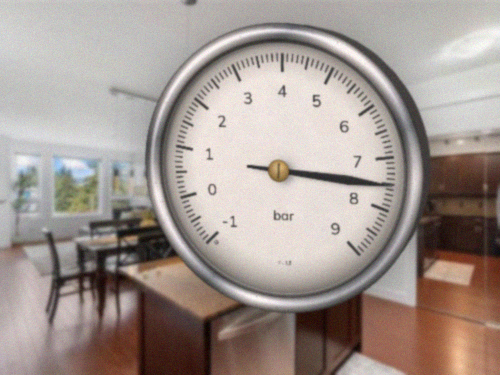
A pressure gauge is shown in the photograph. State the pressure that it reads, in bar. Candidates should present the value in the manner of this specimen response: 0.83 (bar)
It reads 7.5 (bar)
